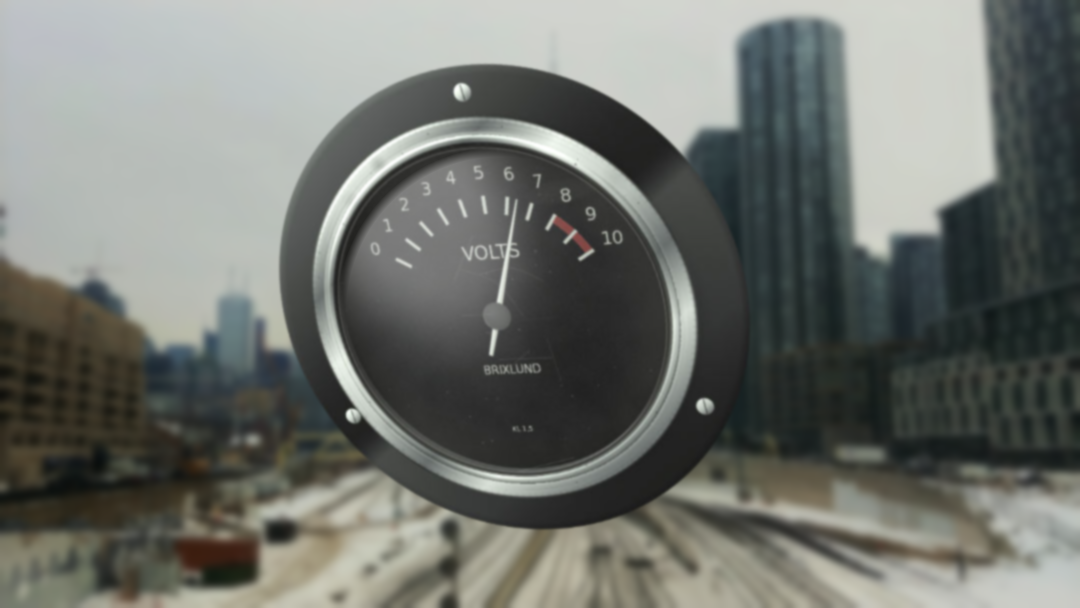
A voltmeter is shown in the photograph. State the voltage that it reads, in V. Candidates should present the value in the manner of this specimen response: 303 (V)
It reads 6.5 (V)
